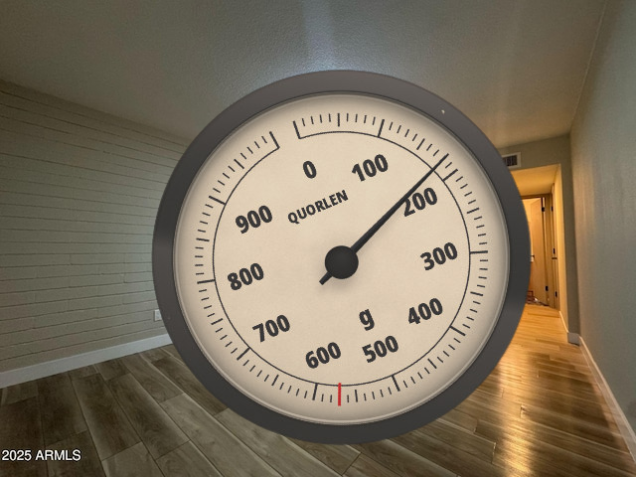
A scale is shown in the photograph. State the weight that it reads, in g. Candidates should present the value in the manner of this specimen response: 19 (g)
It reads 180 (g)
